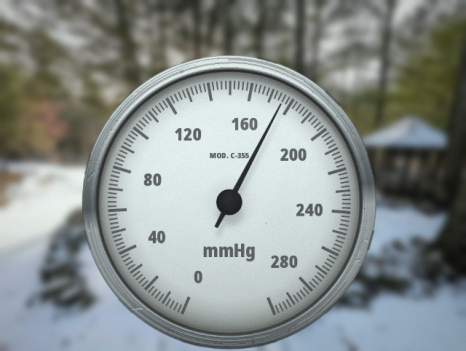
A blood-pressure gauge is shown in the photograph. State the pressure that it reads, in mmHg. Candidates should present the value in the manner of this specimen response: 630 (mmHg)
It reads 176 (mmHg)
